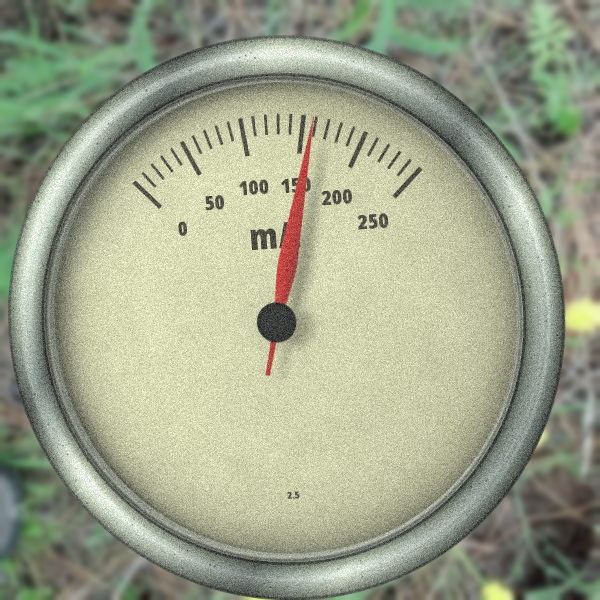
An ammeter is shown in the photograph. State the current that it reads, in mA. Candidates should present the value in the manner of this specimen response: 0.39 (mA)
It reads 160 (mA)
